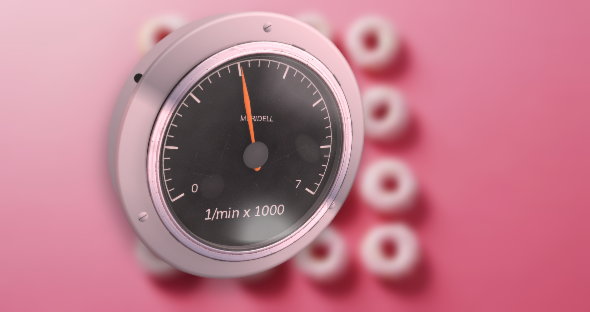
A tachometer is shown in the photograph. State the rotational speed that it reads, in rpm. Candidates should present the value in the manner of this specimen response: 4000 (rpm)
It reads 3000 (rpm)
